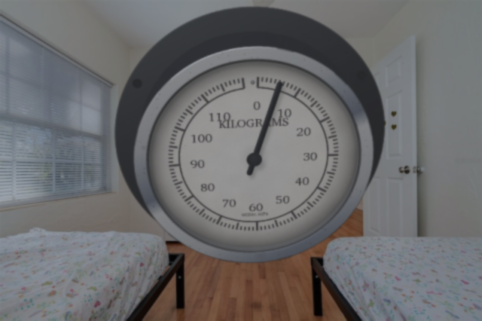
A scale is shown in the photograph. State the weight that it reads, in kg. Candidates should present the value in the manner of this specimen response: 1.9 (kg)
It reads 5 (kg)
